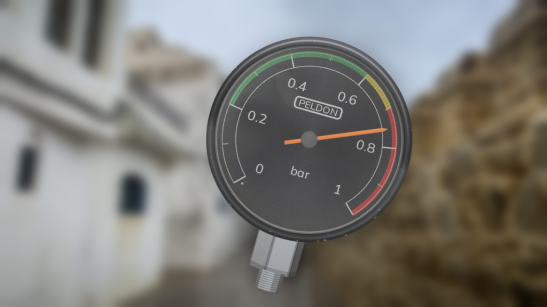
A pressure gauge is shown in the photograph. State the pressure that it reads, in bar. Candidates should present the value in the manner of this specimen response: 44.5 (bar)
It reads 0.75 (bar)
